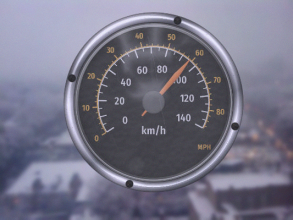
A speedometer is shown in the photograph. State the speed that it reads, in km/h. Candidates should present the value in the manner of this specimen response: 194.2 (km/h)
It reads 95 (km/h)
